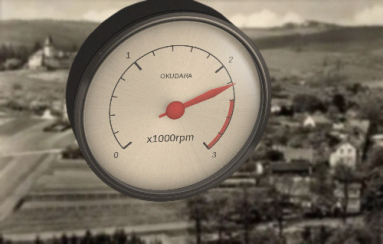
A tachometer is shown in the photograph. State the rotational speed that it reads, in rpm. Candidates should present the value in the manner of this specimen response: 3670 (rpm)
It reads 2200 (rpm)
